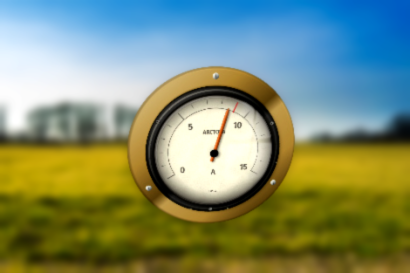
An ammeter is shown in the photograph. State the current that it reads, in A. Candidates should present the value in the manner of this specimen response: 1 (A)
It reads 8.5 (A)
